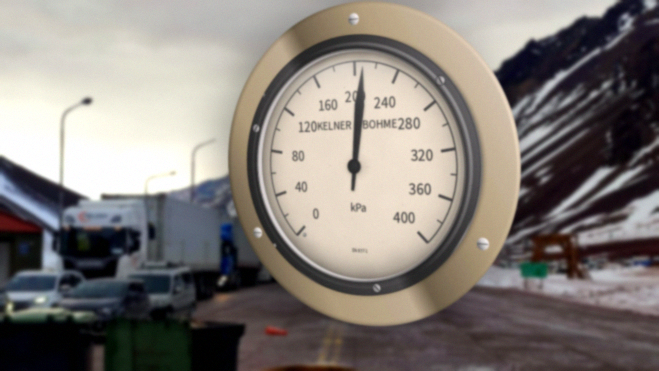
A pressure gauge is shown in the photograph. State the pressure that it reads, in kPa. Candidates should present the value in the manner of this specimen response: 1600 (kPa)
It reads 210 (kPa)
